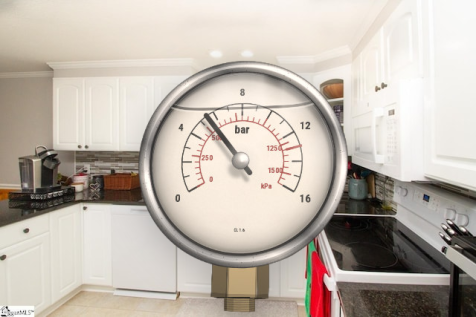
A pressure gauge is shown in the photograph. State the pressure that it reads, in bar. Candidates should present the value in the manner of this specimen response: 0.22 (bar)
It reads 5.5 (bar)
